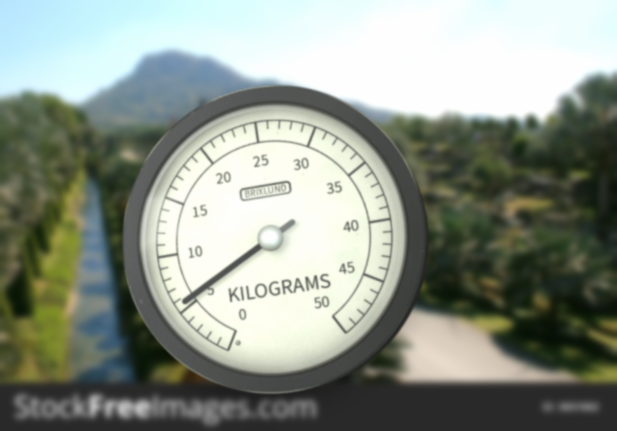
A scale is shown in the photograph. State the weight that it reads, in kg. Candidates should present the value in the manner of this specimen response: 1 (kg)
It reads 5.5 (kg)
